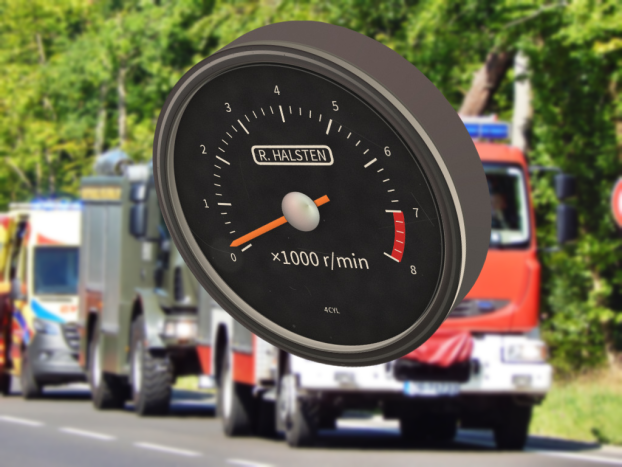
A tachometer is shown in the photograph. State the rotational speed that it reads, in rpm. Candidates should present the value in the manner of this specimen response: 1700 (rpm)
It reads 200 (rpm)
